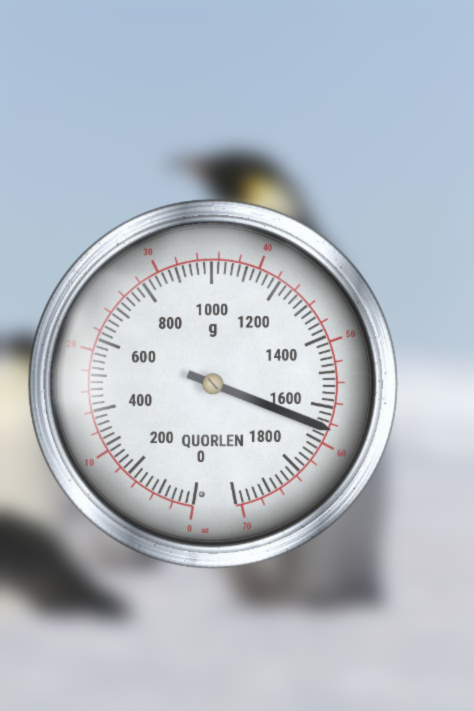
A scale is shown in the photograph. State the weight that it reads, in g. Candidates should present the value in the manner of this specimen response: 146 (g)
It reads 1660 (g)
